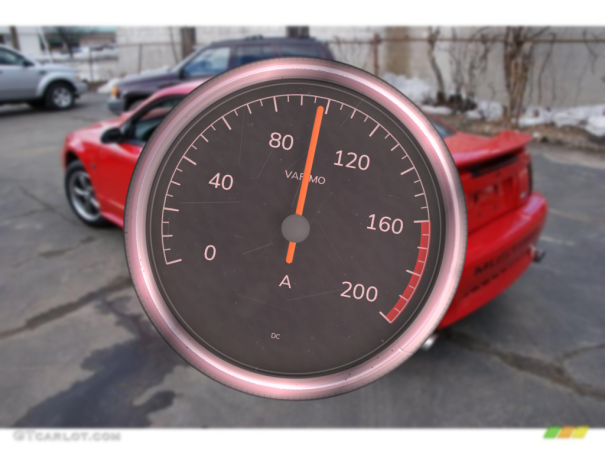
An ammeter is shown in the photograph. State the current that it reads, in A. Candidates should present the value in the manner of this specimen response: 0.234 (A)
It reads 97.5 (A)
